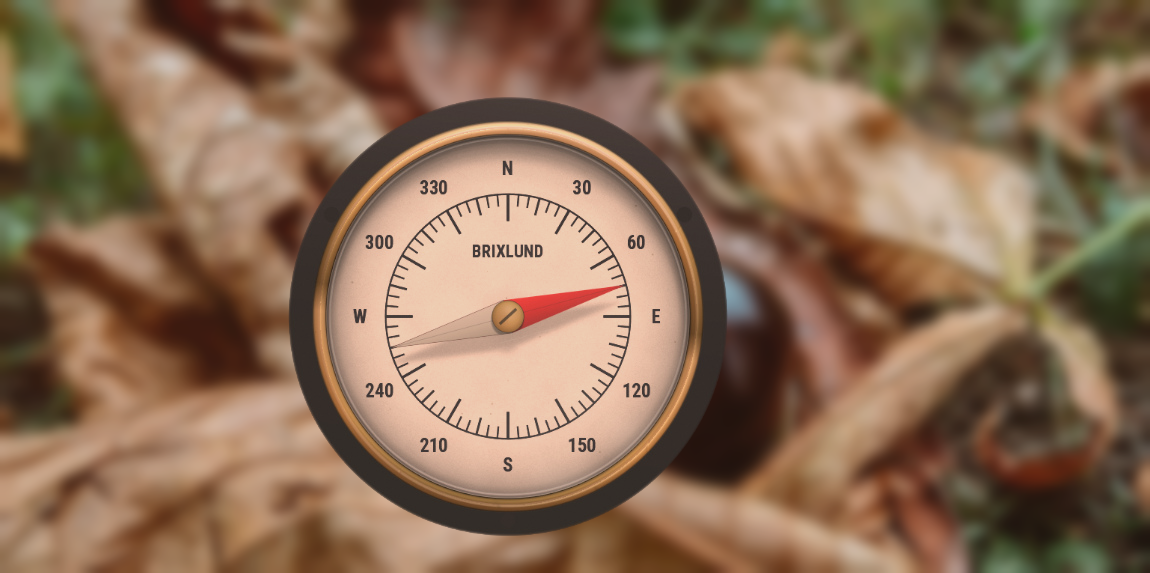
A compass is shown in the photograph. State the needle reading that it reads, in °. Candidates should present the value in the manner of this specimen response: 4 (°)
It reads 75 (°)
